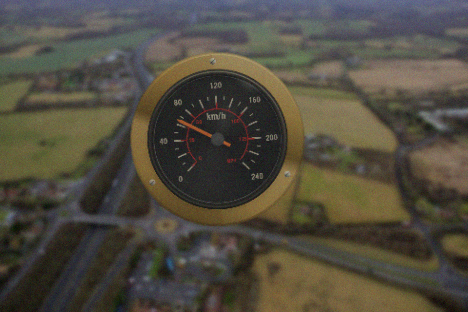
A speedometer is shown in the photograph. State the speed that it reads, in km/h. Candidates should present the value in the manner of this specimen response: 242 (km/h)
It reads 65 (km/h)
